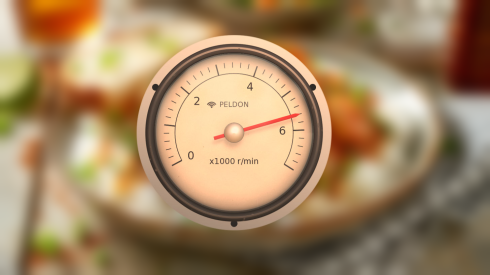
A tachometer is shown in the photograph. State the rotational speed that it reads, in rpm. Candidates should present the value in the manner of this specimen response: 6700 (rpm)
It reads 5600 (rpm)
